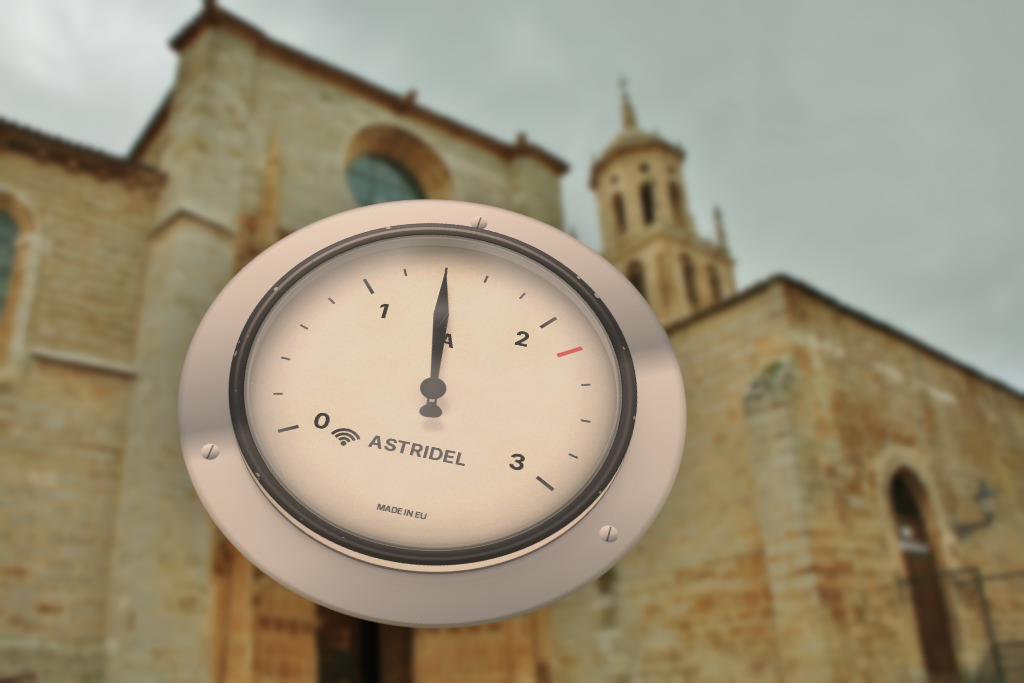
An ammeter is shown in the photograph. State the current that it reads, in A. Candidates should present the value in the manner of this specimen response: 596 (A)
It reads 1.4 (A)
